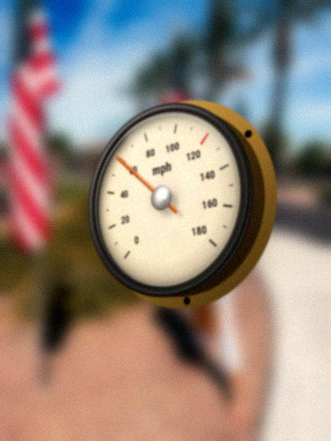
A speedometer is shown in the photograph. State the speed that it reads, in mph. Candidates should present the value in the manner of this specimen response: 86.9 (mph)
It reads 60 (mph)
